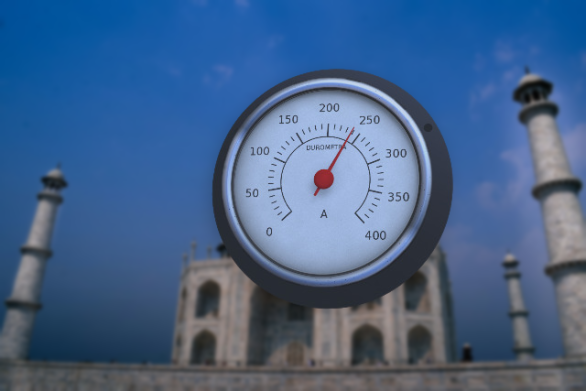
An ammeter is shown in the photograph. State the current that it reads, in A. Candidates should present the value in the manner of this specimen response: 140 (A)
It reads 240 (A)
